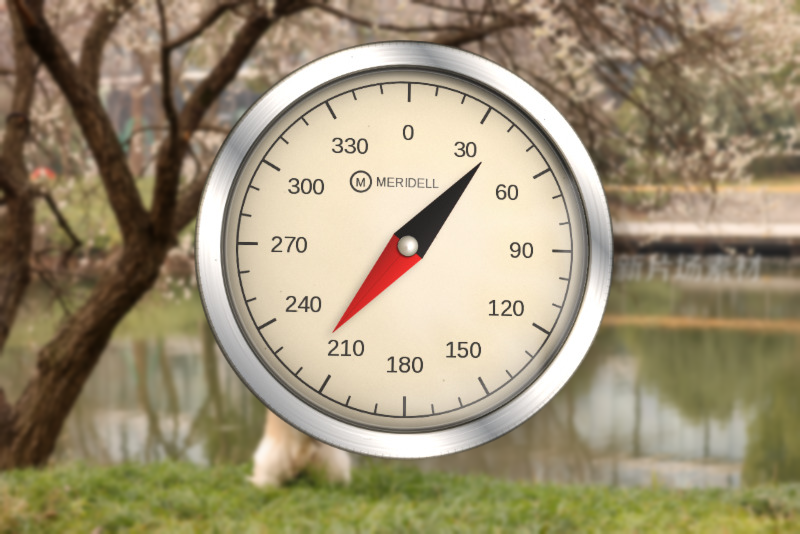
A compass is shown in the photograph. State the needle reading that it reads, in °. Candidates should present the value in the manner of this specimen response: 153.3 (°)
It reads 220 (°)
